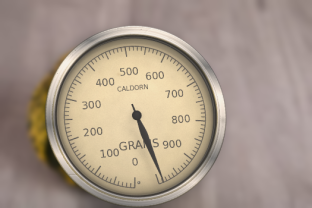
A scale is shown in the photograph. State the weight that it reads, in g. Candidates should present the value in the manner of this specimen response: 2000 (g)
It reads 990 (g)
